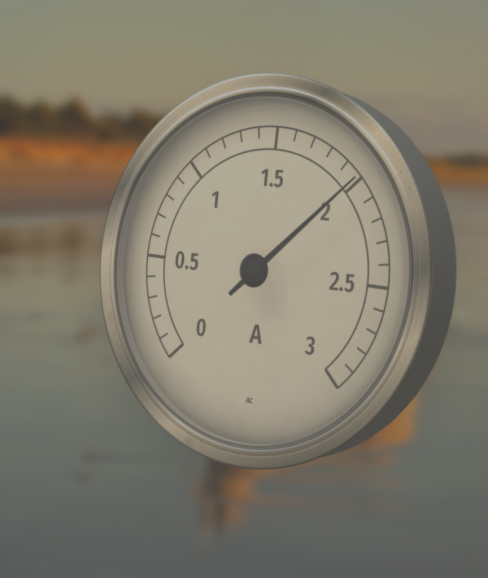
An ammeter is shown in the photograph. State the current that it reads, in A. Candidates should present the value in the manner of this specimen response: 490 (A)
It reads 2 (A)
